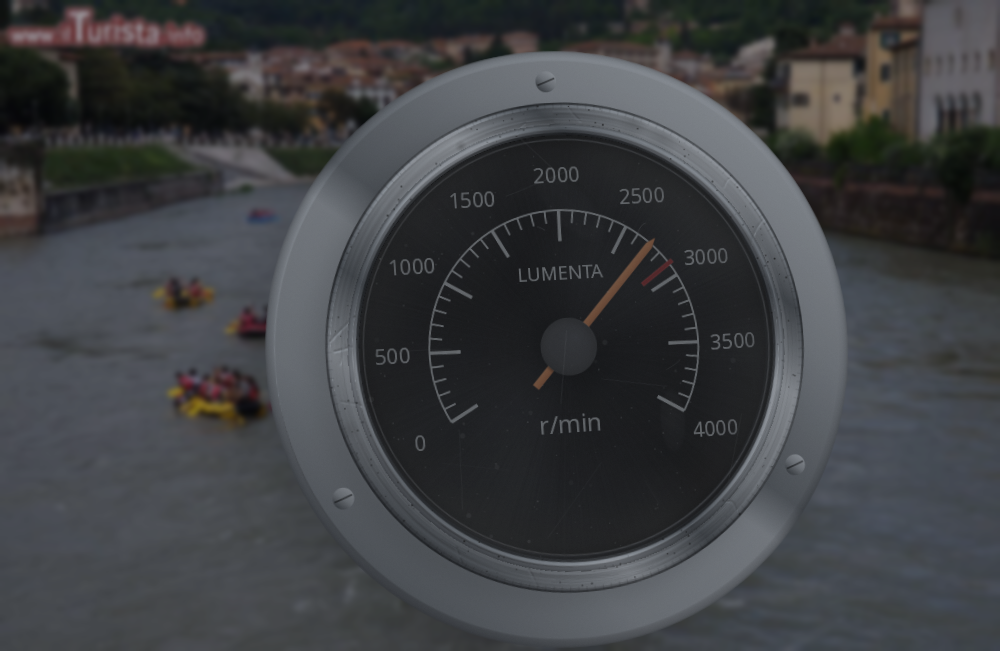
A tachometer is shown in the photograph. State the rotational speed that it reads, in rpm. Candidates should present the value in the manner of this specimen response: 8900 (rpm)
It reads 2700 (rpm)
